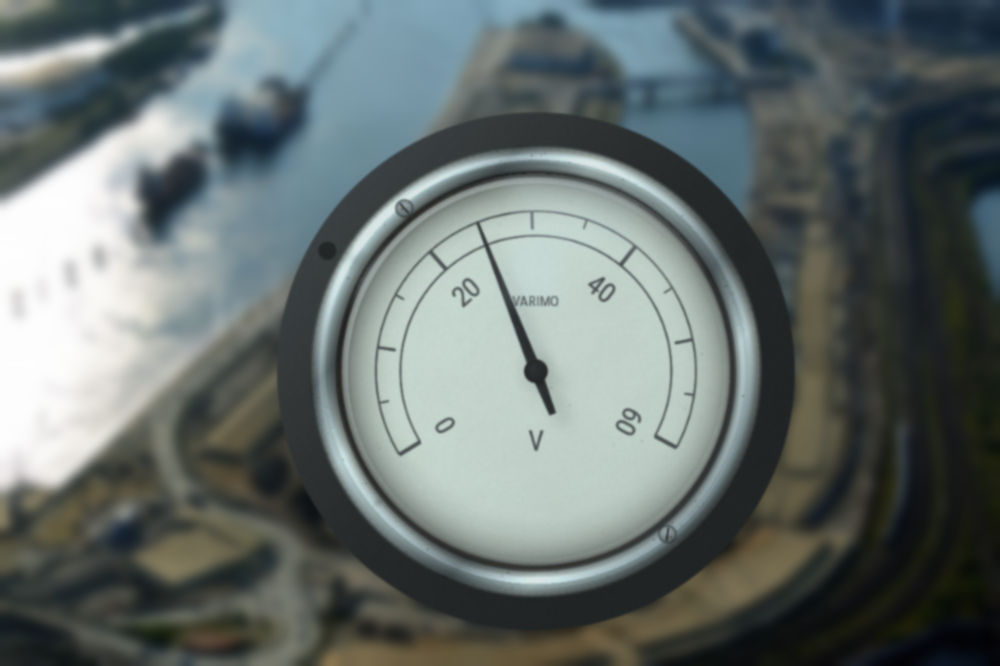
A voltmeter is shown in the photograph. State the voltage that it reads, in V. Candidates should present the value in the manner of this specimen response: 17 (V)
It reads 25 (V)
